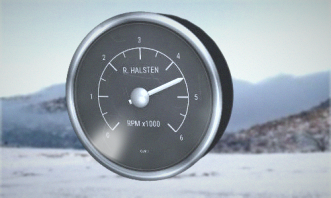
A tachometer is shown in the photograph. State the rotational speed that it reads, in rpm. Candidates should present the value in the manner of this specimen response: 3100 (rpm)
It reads 4500 (rpm)
